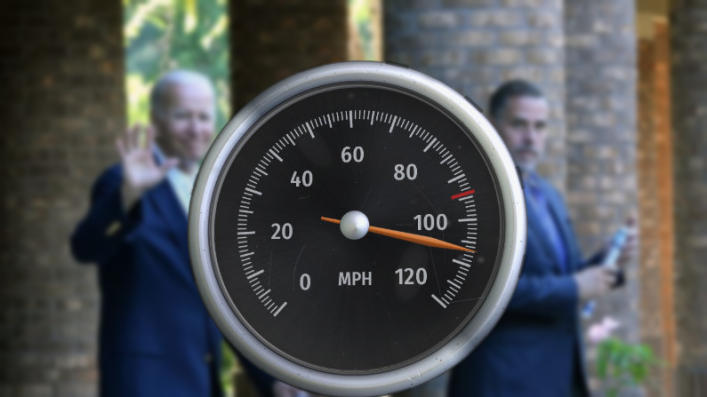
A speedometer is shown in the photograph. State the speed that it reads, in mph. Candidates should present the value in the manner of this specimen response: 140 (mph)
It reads 107 (mph)
